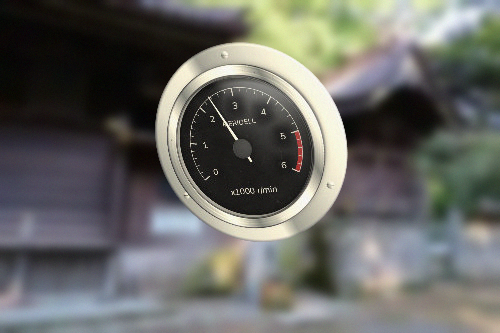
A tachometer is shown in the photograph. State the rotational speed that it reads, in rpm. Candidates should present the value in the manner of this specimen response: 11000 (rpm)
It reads 2400 (rpm)
